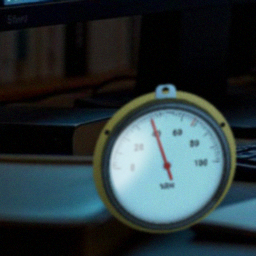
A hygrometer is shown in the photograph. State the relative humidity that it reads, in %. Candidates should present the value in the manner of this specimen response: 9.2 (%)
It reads 40 (%)
